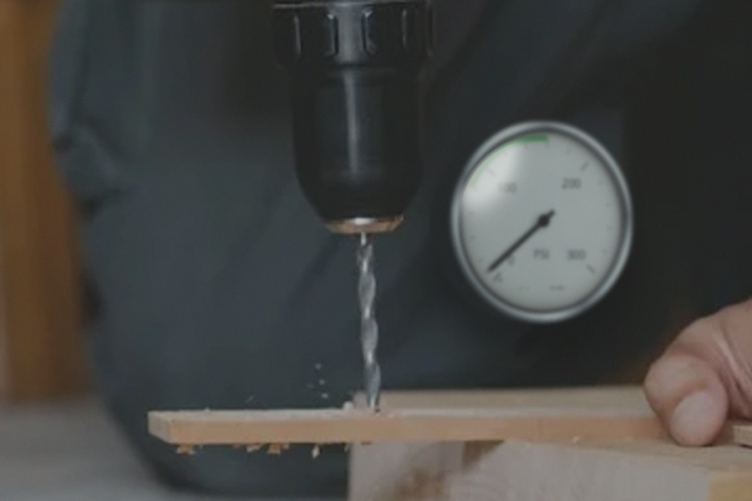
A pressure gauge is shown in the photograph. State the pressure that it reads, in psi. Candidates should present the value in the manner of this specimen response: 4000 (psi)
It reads 10 (psi)
